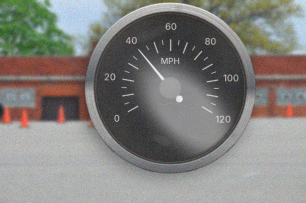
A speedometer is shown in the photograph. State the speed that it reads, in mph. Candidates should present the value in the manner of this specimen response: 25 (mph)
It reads 40 (mph)
